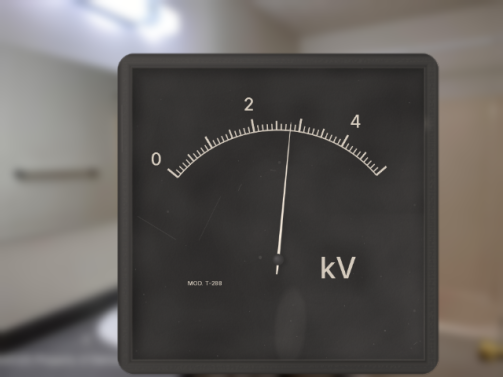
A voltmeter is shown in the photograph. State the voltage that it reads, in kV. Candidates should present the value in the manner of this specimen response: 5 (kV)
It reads 2.8 (kV)
